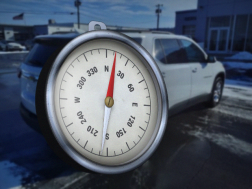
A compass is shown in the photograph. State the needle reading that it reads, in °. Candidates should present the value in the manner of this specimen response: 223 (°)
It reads 10 (°)
